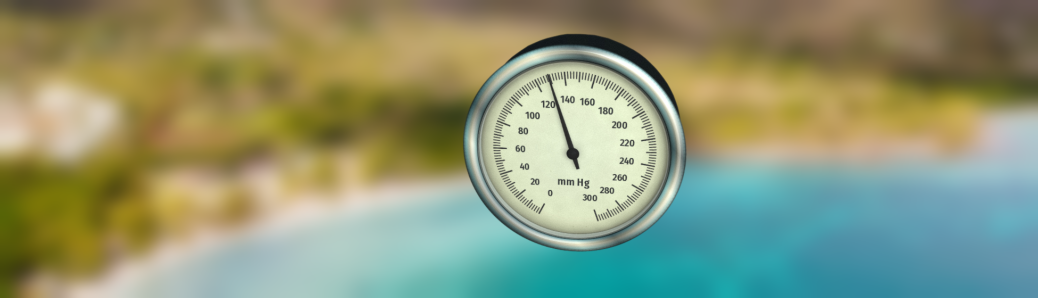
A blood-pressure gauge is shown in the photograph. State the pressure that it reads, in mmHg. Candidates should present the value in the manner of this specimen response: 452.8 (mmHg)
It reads 130 (mmHg)
